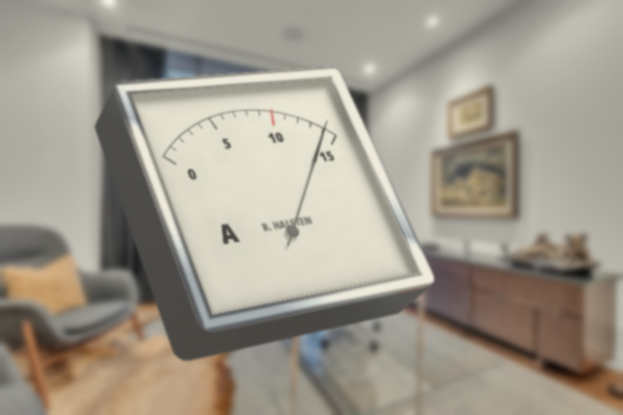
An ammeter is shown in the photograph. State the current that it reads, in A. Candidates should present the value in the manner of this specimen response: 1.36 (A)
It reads 14 (A)
